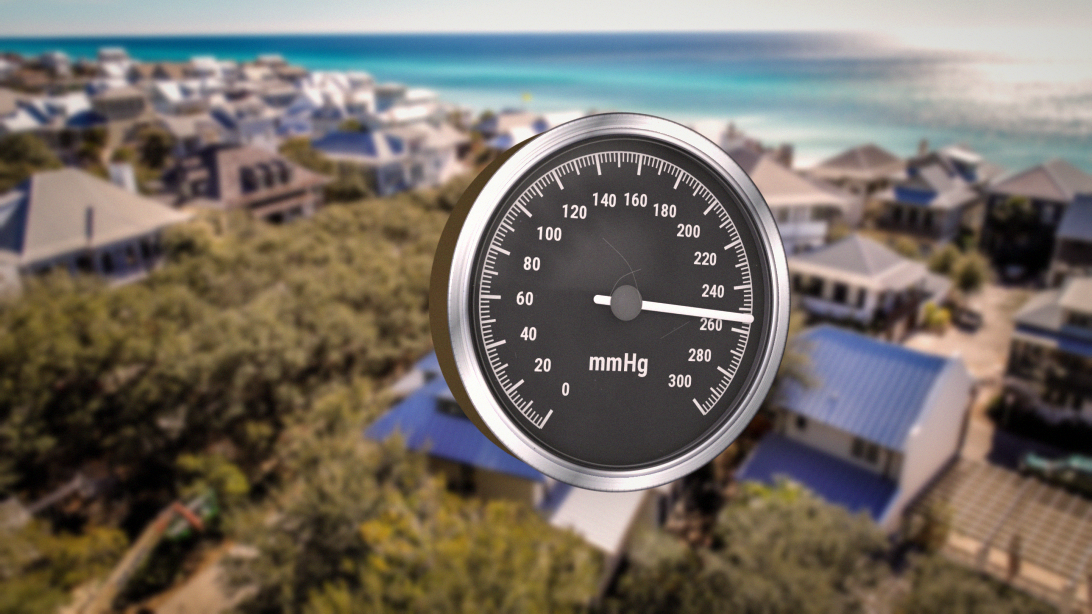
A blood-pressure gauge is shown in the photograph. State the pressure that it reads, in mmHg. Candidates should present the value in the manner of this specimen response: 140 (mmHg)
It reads 254 (mmHg)
